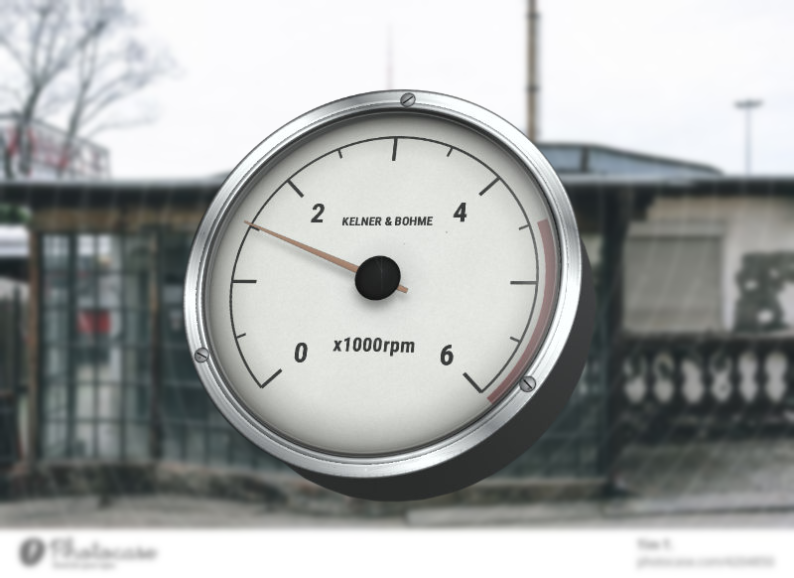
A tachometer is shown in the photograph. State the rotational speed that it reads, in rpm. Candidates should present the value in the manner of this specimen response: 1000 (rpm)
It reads 1500 (rpm)
